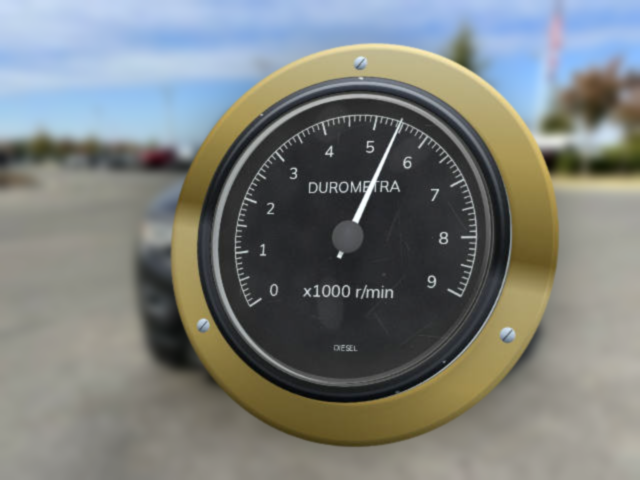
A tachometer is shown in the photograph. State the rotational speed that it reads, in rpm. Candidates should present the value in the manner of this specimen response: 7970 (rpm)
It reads 5500 (rpm)
